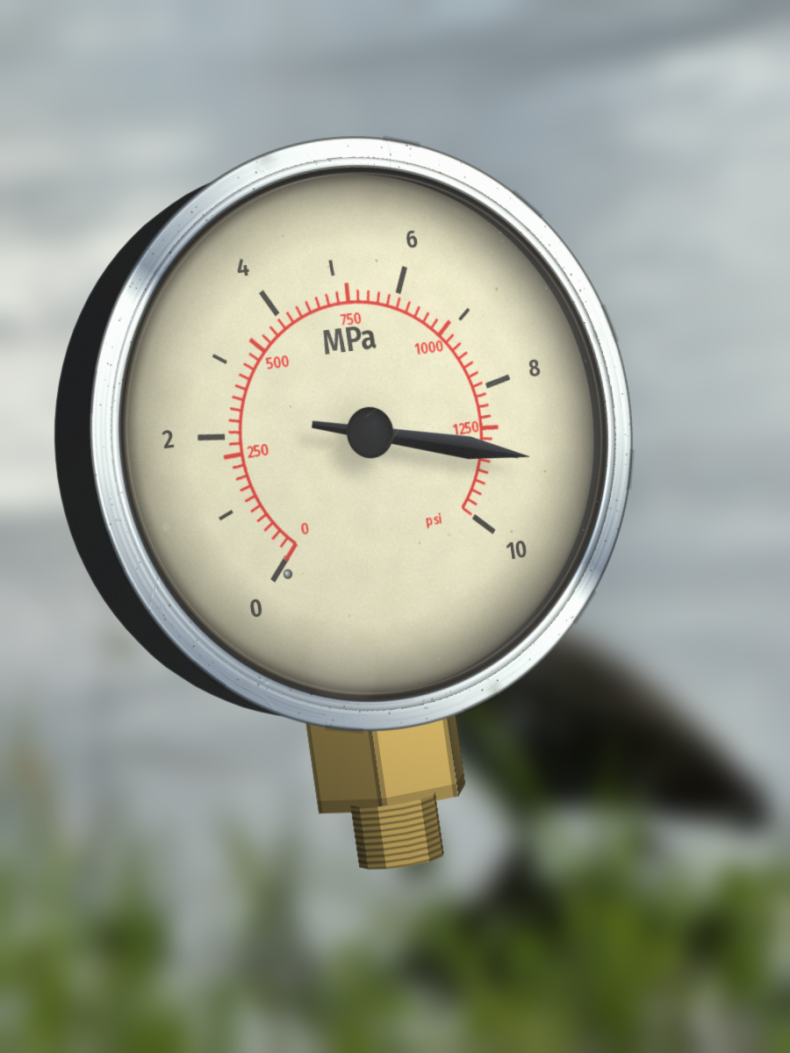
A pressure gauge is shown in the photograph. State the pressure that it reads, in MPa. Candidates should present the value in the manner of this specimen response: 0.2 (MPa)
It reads 9 (MPa)
